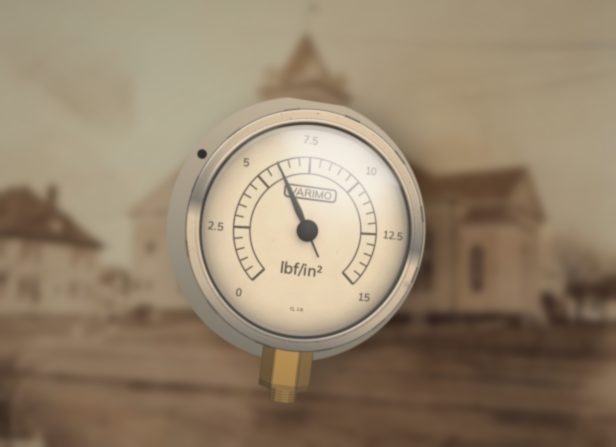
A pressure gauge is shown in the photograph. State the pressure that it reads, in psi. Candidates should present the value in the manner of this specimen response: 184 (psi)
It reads 6 (psi)
